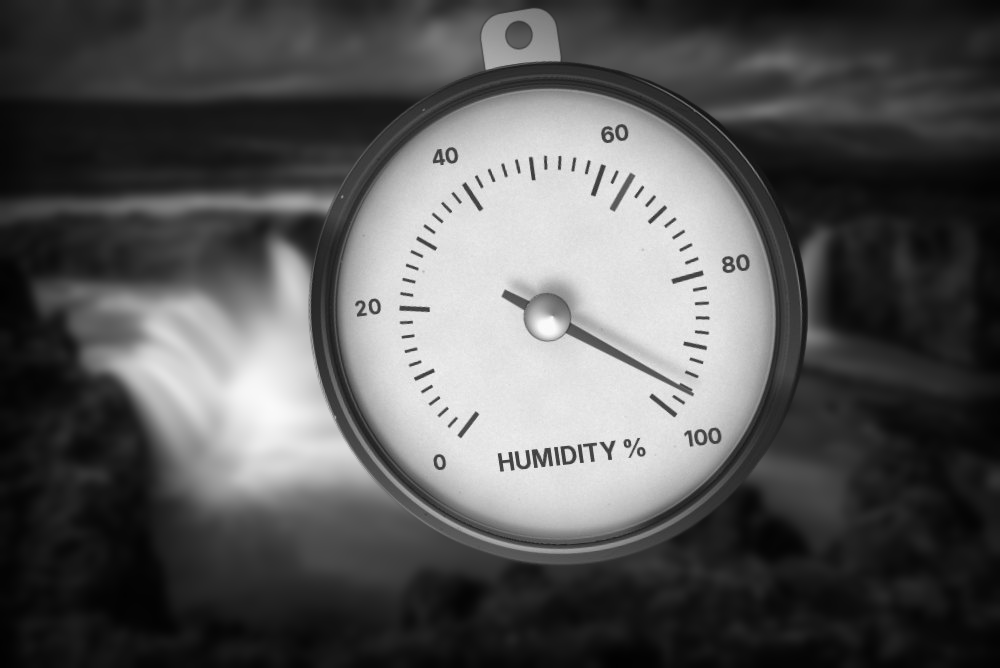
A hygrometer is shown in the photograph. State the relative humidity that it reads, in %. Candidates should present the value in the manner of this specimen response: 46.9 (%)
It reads 96 (%)
